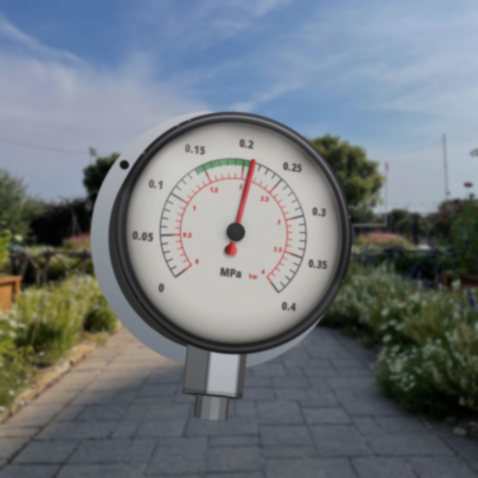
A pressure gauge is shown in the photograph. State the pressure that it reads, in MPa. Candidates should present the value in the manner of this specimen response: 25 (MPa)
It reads 0.21 (MPa)
